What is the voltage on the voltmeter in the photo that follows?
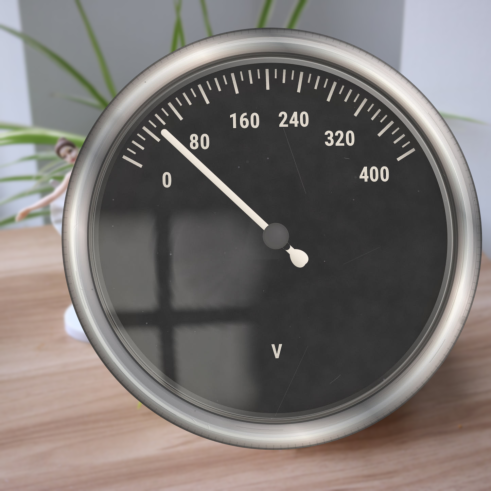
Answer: 50 V
